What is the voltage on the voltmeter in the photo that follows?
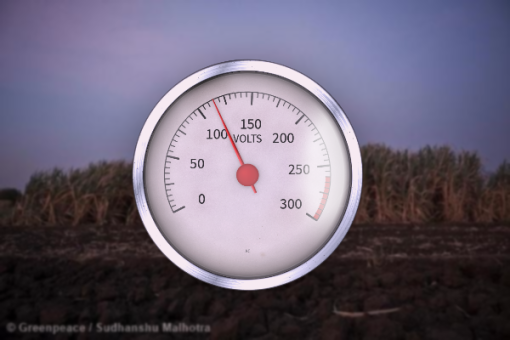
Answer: 115 V
